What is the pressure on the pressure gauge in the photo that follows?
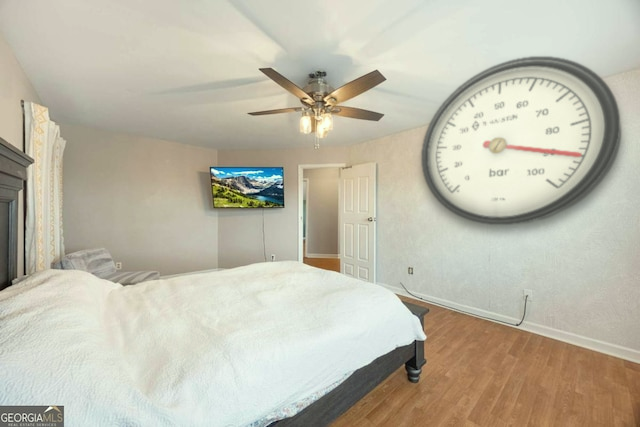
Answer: 90 bar
